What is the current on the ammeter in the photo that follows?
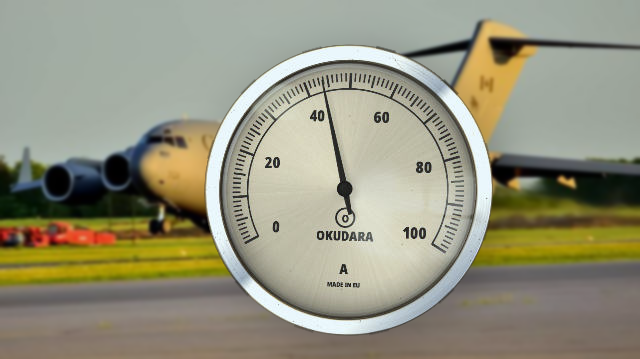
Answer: 44 A
